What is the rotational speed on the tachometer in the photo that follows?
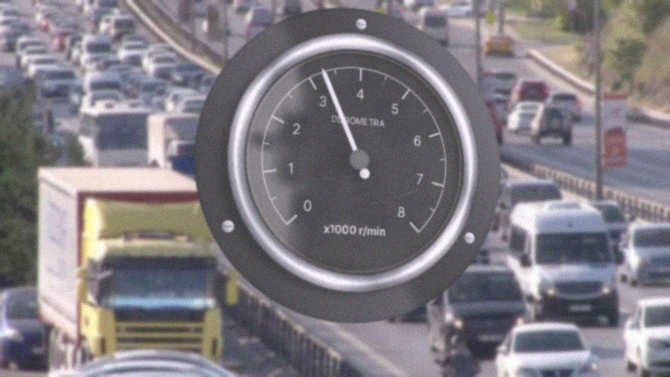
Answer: 3250 rpm
